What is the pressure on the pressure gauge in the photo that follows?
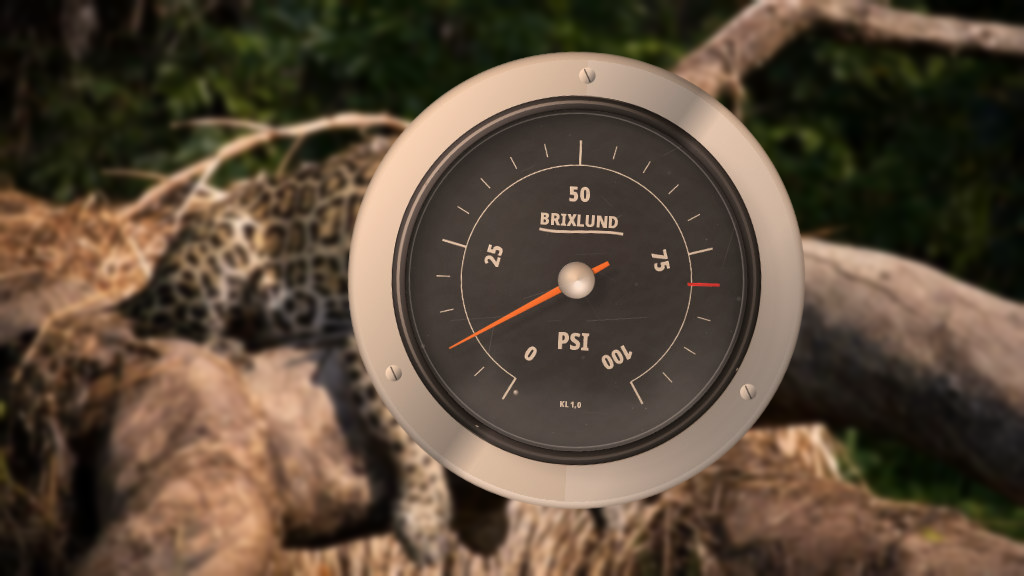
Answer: 10 psi
